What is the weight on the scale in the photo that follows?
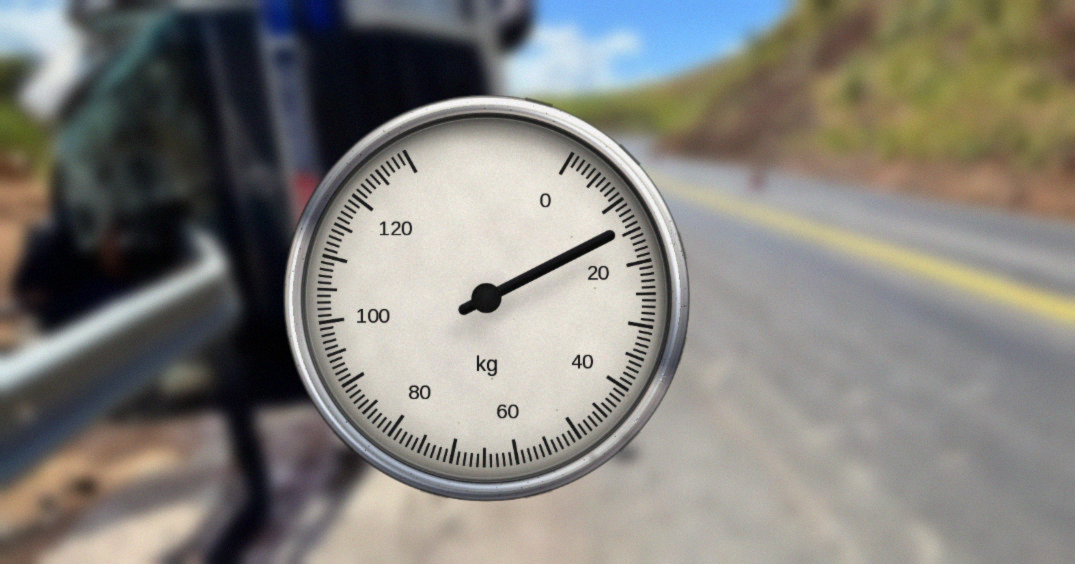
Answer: 14 kg
